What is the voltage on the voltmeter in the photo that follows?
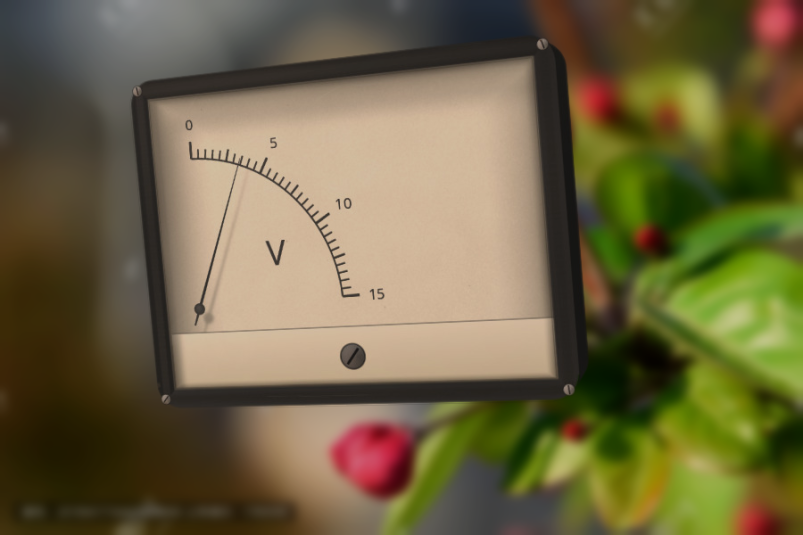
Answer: 3.5 V
